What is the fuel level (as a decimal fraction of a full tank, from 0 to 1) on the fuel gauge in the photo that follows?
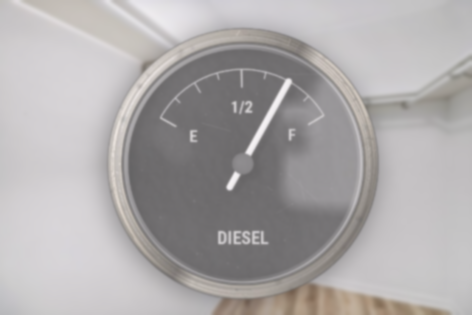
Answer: 0.75
